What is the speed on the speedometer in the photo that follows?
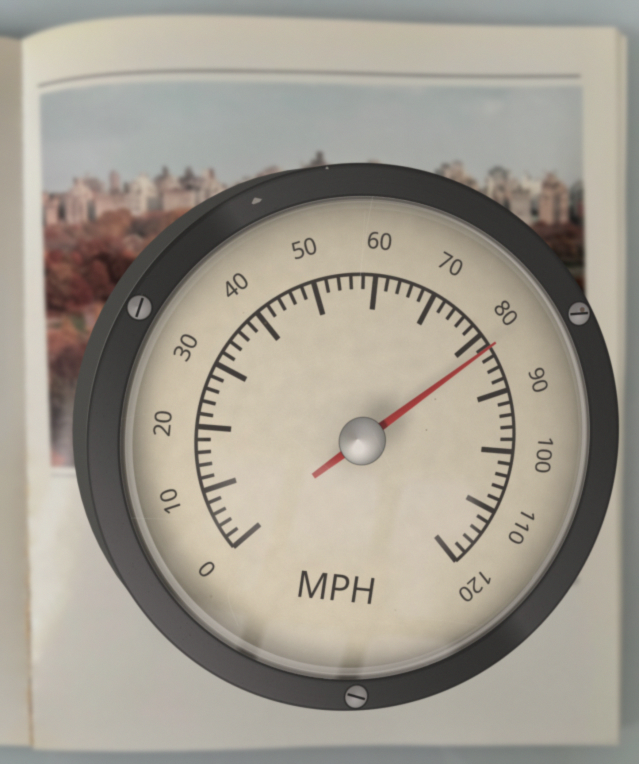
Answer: 82 mph
